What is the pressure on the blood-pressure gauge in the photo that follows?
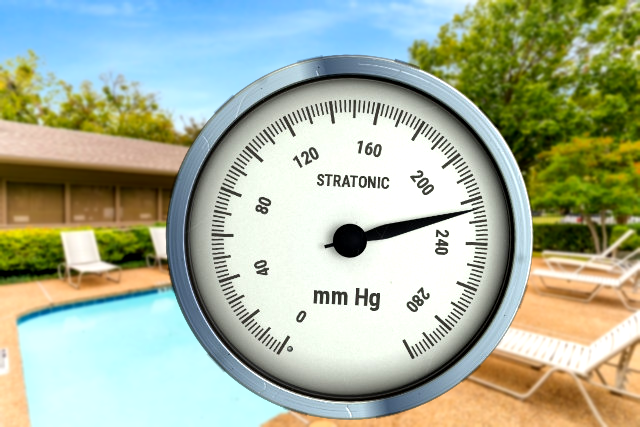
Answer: 224 mmHg
